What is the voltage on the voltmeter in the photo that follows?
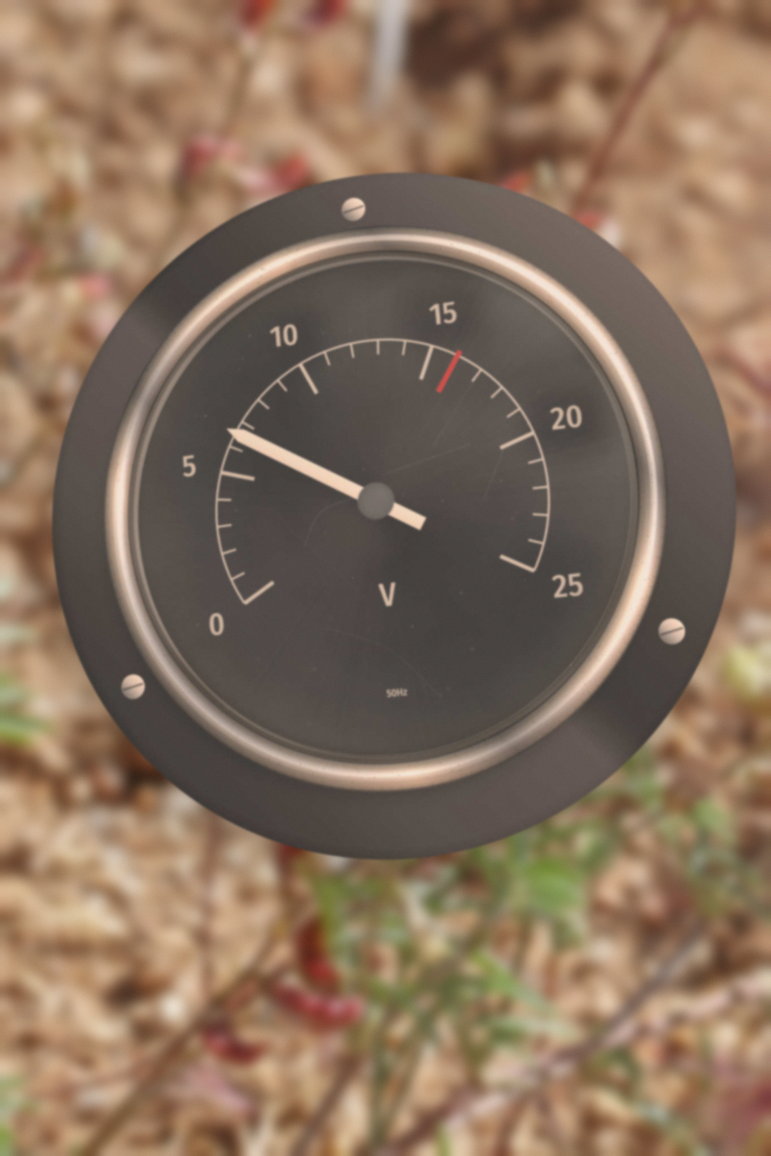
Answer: 6.5 V
